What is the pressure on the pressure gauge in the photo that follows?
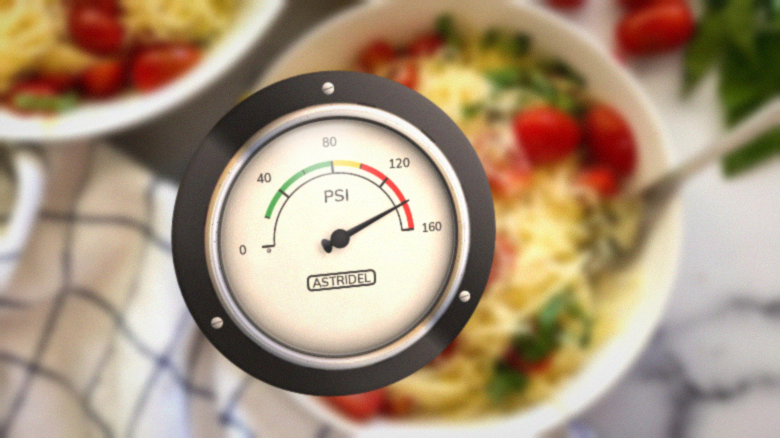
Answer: 140 psi
